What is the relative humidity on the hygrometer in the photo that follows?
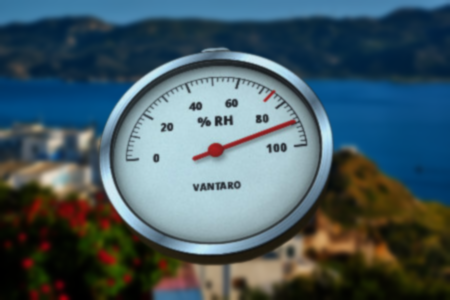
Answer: 90 %
